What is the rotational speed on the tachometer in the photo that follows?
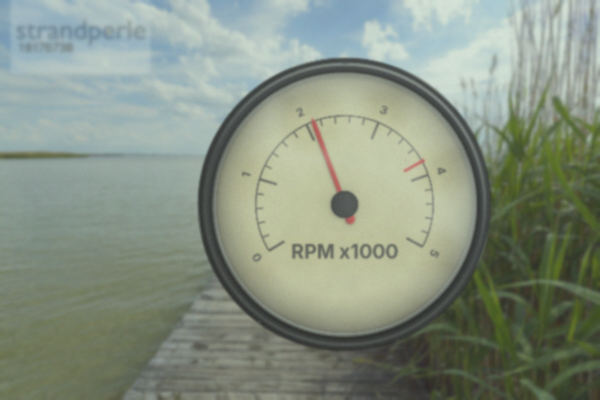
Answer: 2100 rpm
